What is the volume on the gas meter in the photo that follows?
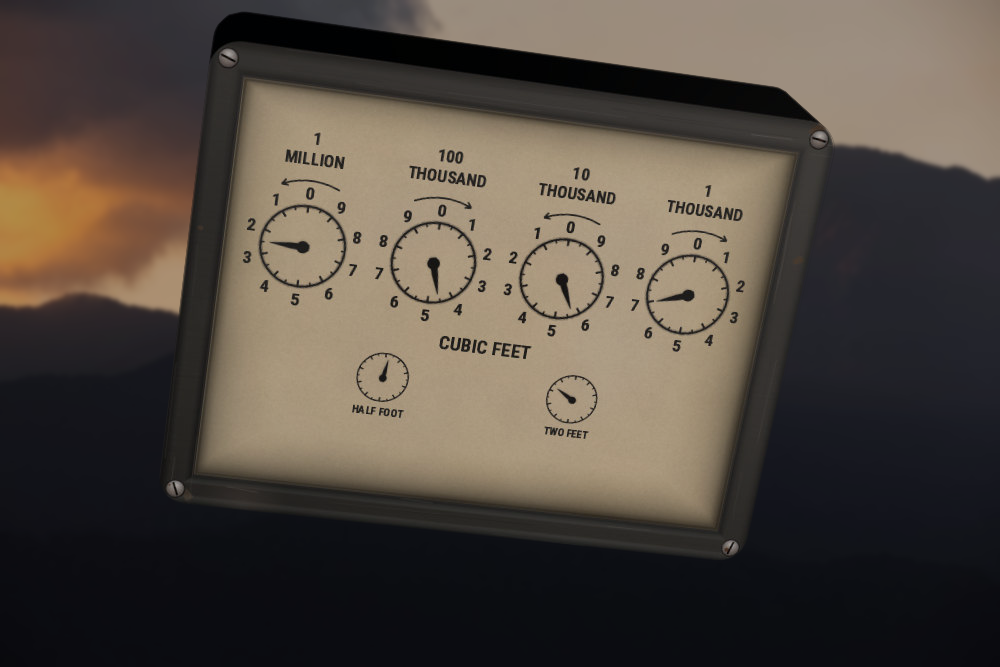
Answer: 245700 ft³
